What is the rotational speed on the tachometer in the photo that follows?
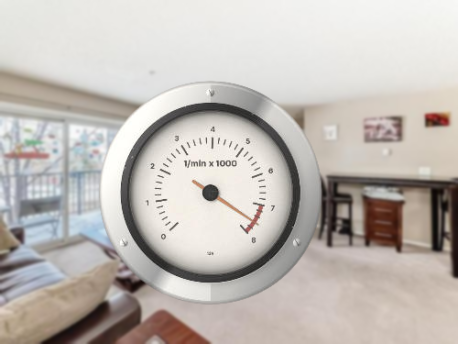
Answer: 7600 rpm
